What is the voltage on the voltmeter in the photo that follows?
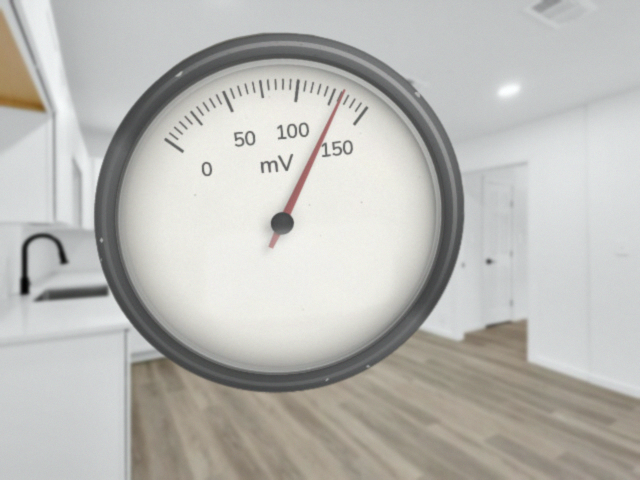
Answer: 130 mV
